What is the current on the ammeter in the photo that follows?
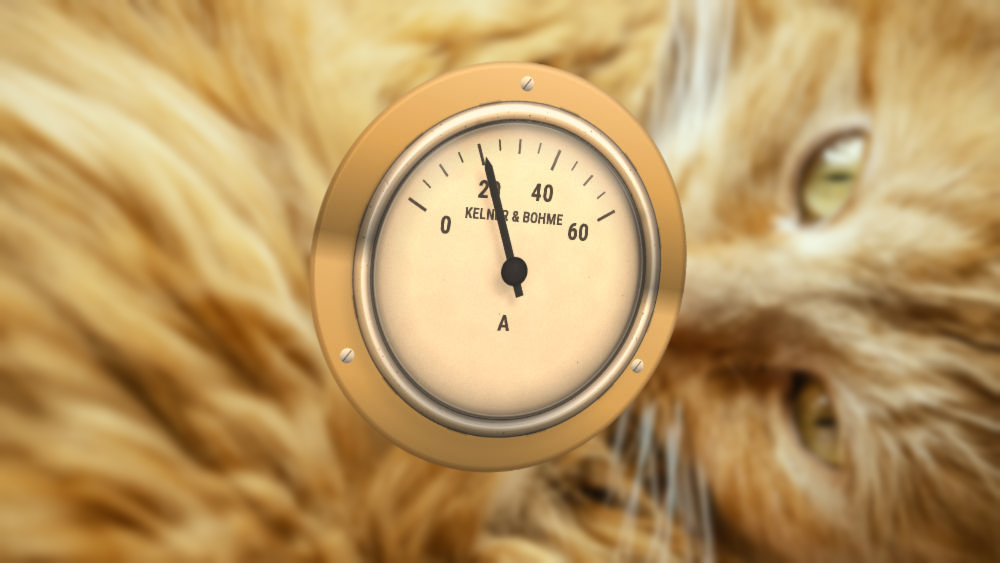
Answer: 20 A
